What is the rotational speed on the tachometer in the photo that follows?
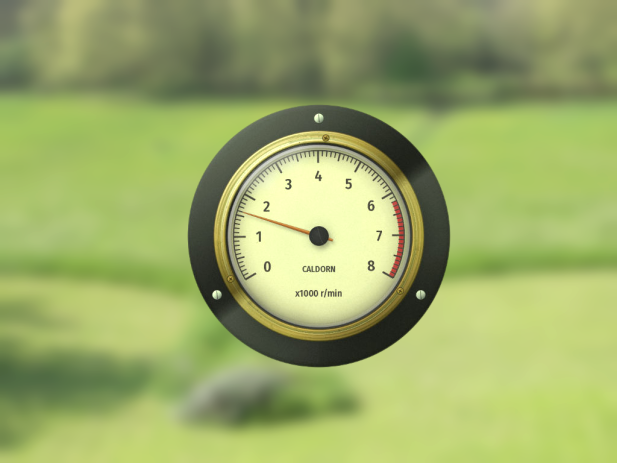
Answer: 1600 rpm
